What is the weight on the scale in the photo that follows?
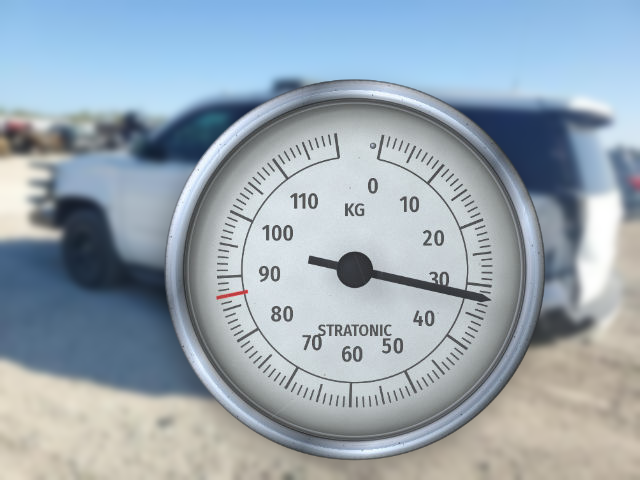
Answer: 32 kg
